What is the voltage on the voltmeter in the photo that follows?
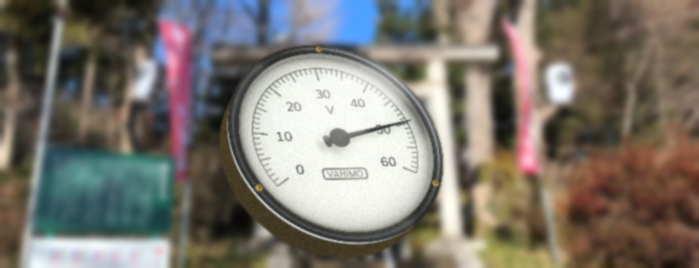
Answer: 50 V
